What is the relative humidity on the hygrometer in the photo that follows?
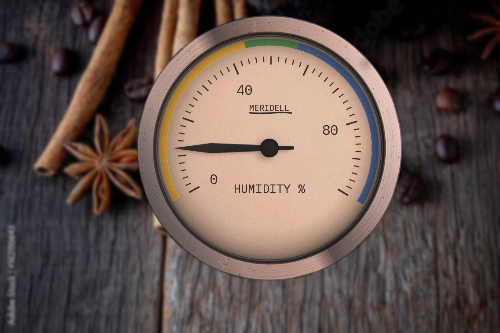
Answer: 12 %
